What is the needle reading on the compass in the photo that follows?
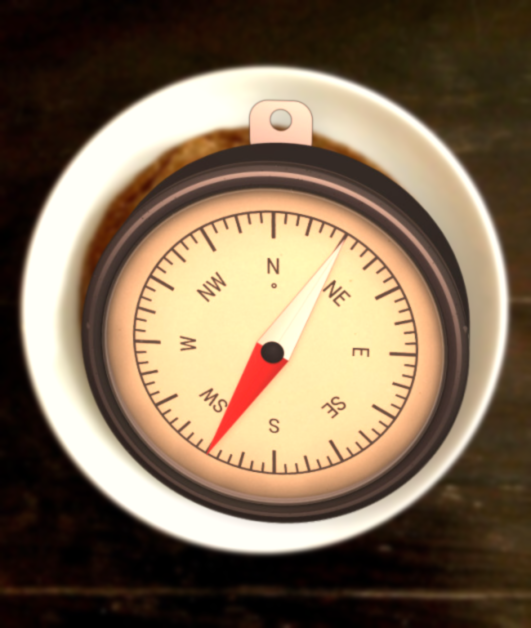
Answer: 210 °
